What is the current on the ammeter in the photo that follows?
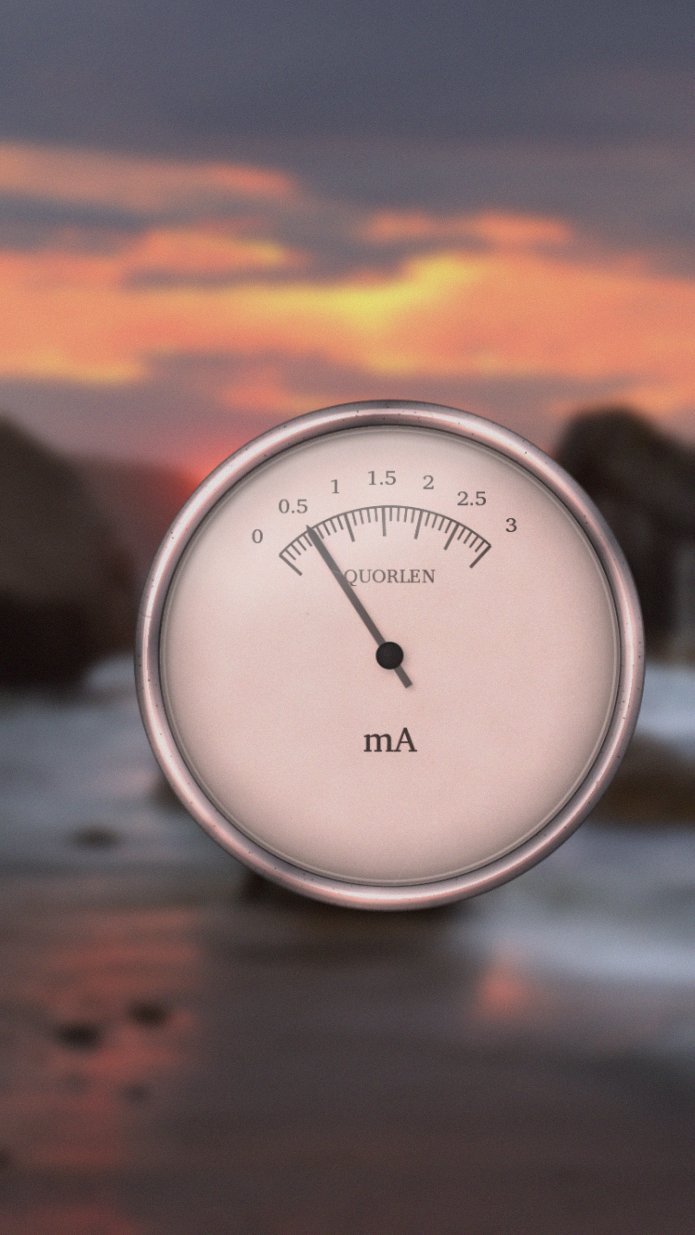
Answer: 0.5 mA
